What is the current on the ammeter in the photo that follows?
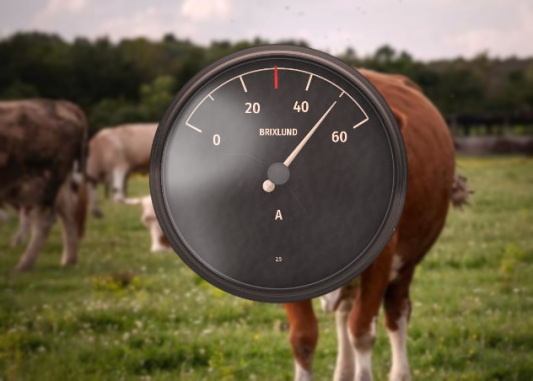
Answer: 50 A
